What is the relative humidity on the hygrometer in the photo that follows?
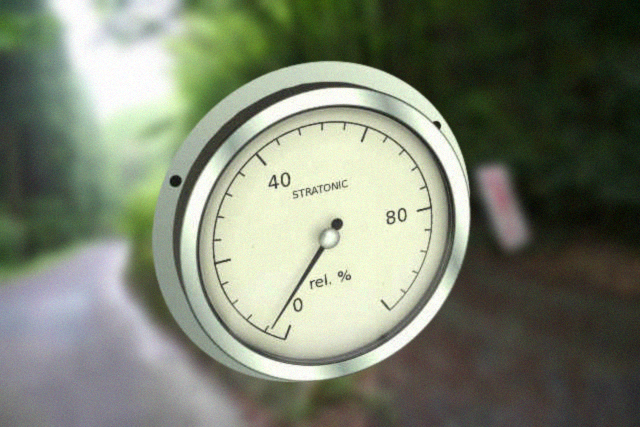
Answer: 4 %
